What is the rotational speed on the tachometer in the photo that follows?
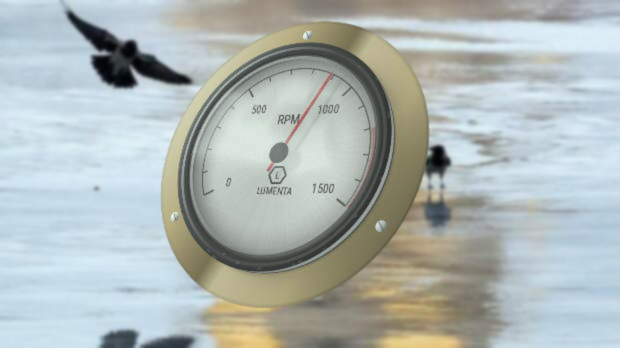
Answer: 900 rpm
